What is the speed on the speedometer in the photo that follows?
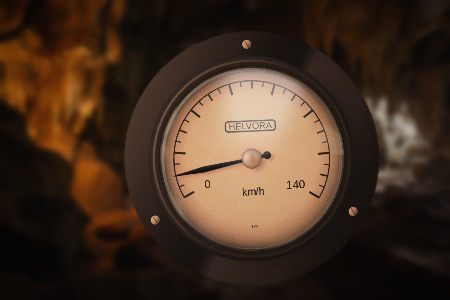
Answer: 10 km/h
